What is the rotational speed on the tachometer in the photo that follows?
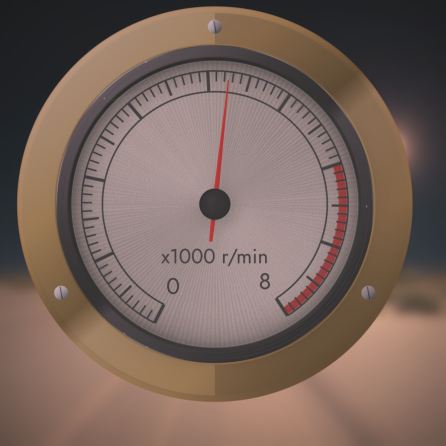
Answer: 4250 rpm
